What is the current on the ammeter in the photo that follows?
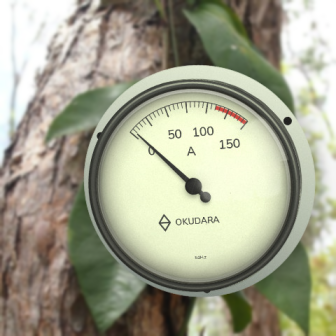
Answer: 5 A
